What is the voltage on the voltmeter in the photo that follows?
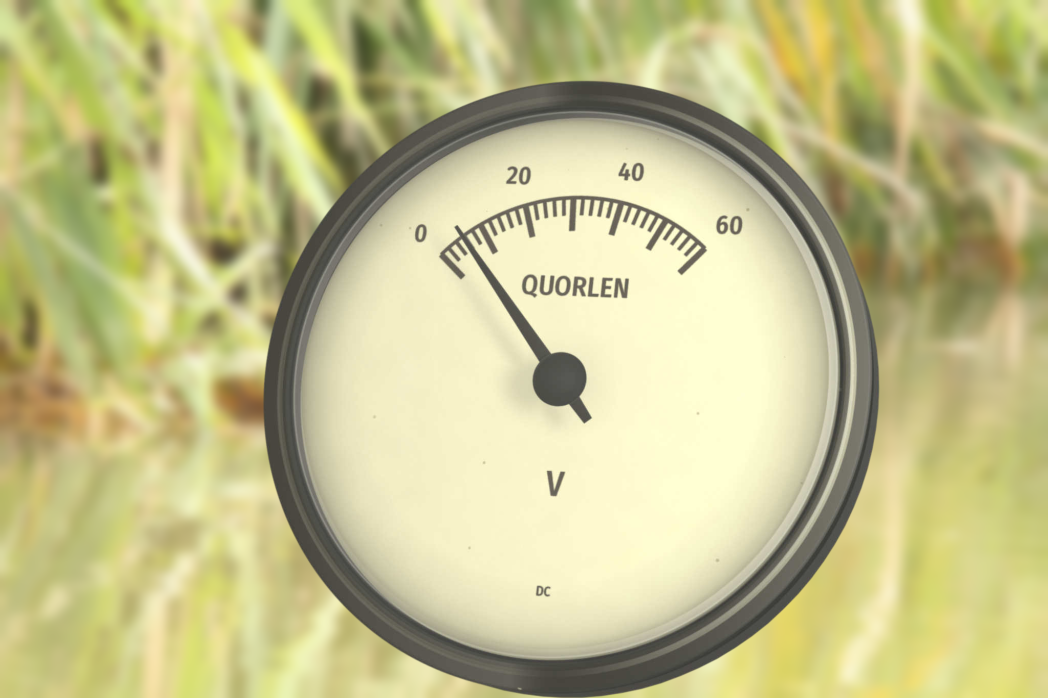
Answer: 6 V
